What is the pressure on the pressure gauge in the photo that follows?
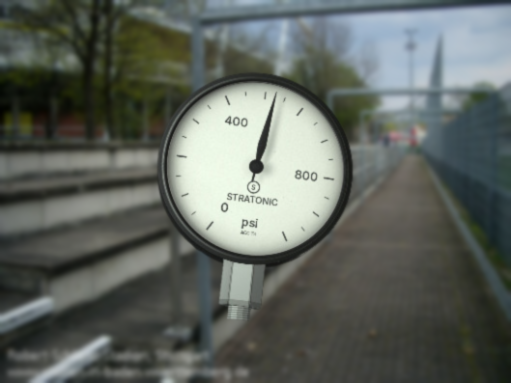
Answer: 525 psi
